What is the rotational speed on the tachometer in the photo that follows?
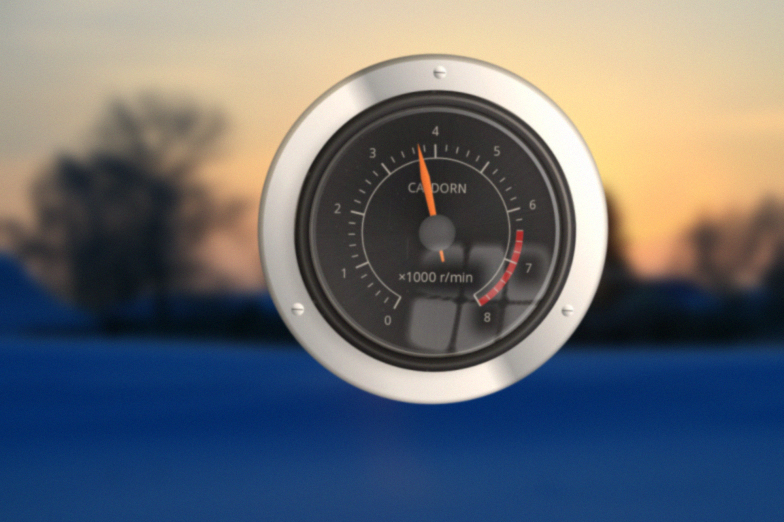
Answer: 3700 rpm
